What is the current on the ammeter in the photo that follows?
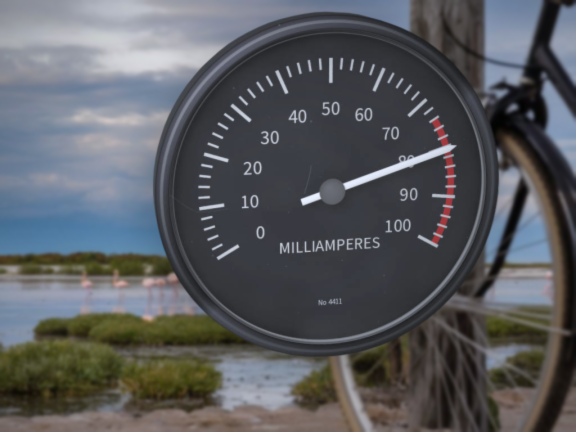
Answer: 80 mA
